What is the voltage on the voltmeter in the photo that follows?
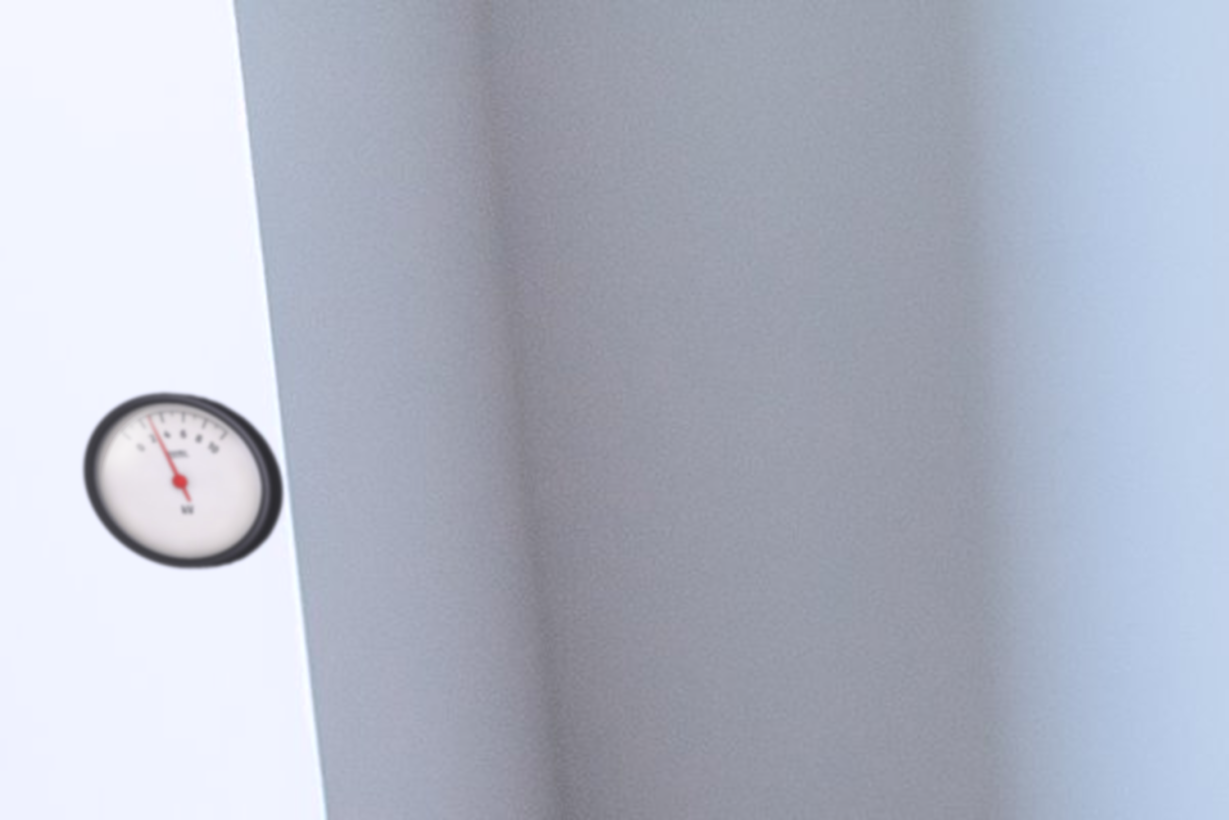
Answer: 3 kV
